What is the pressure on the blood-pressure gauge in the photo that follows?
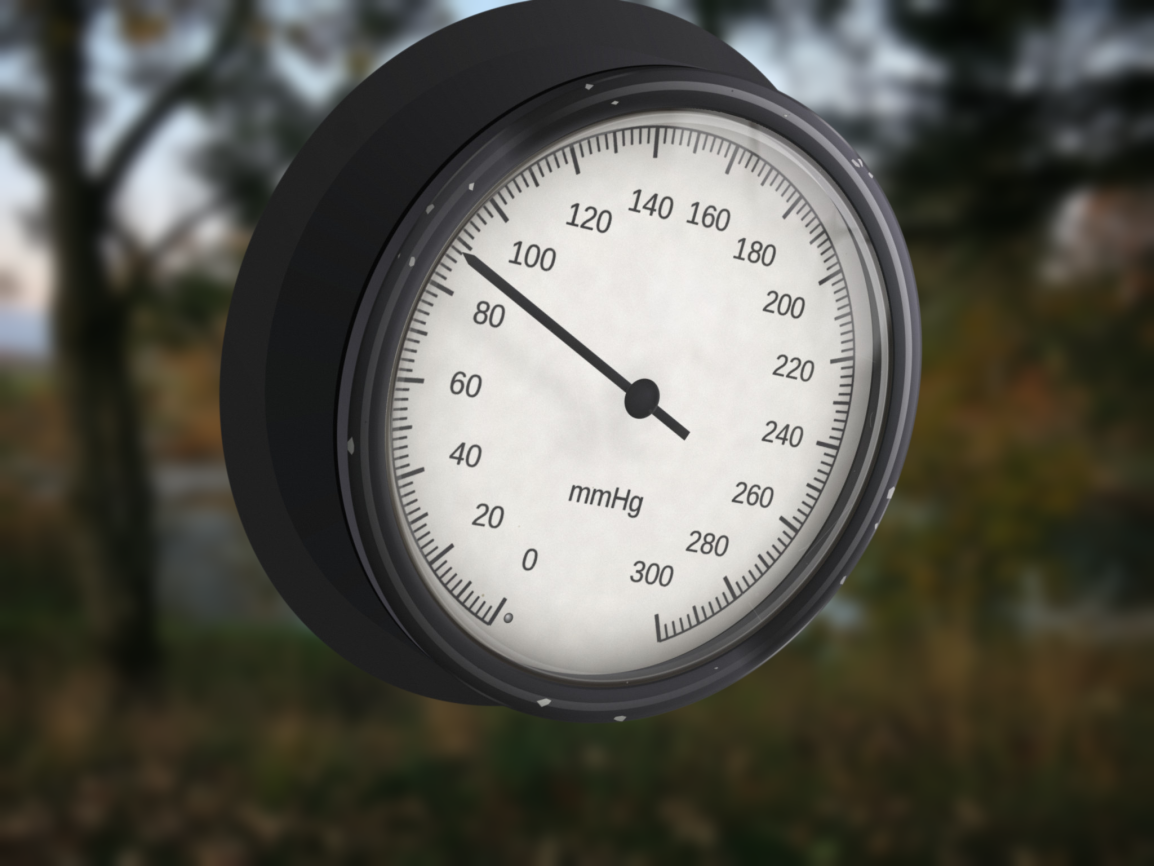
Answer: 88 mmHg
